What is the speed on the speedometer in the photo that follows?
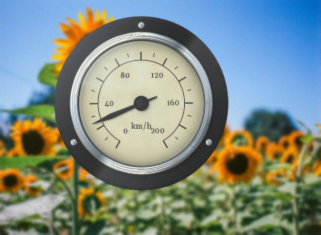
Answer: 25 km/h
